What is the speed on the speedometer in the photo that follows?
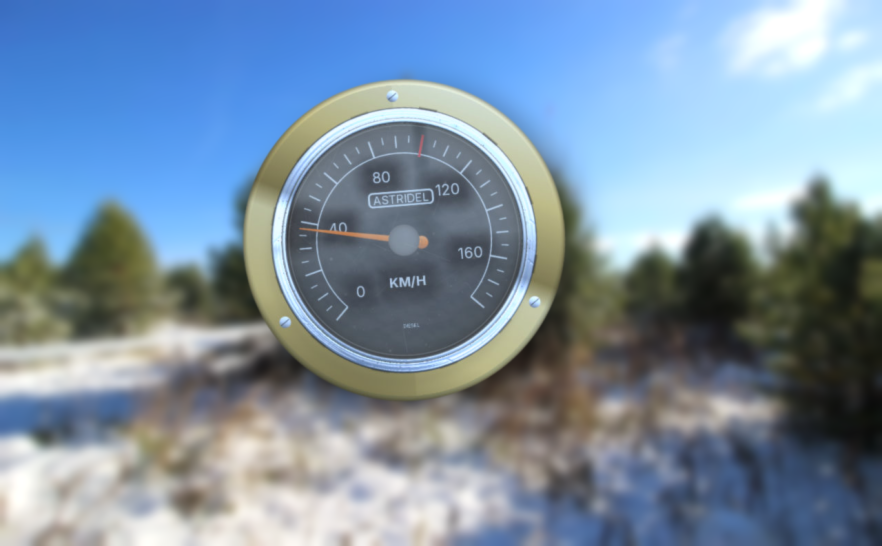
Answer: 37.5 km/h
